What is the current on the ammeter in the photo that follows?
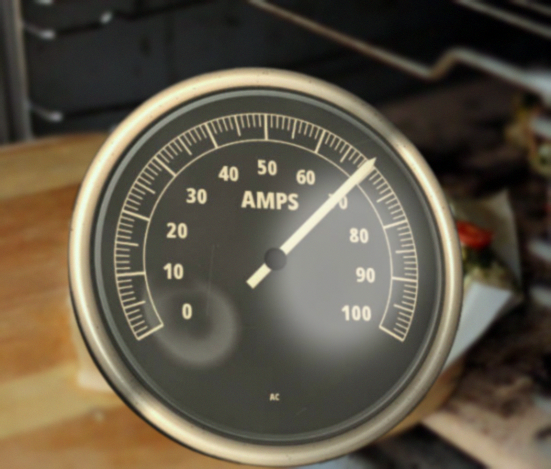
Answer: 69 A
